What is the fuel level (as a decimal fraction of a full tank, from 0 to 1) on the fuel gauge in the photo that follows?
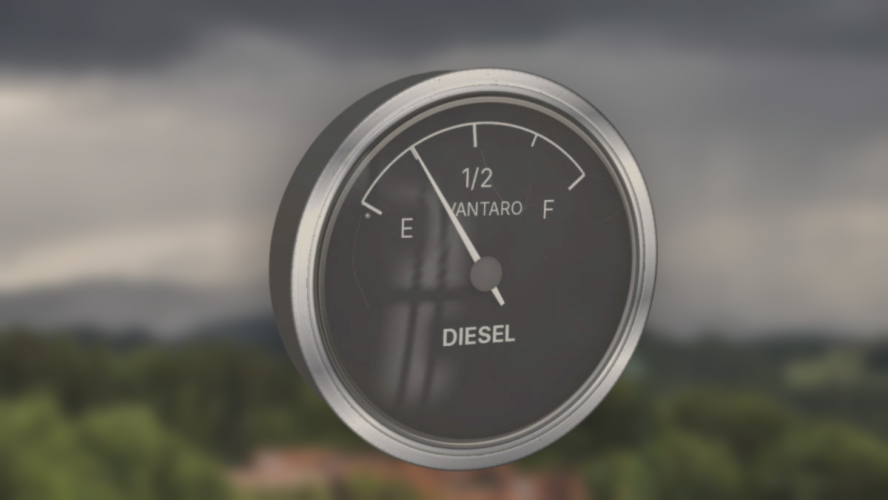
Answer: 0.25
